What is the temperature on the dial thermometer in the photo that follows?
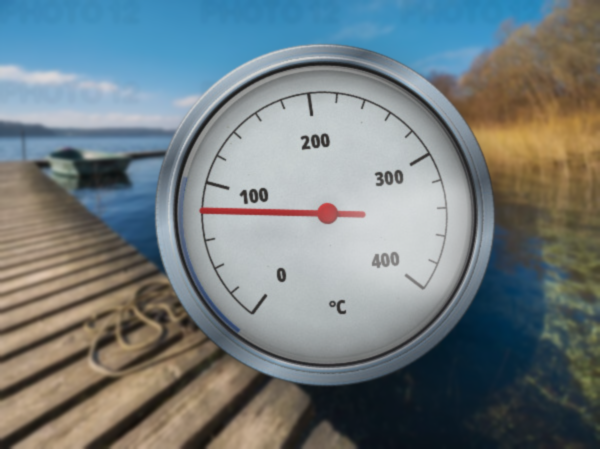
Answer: 80 °C
